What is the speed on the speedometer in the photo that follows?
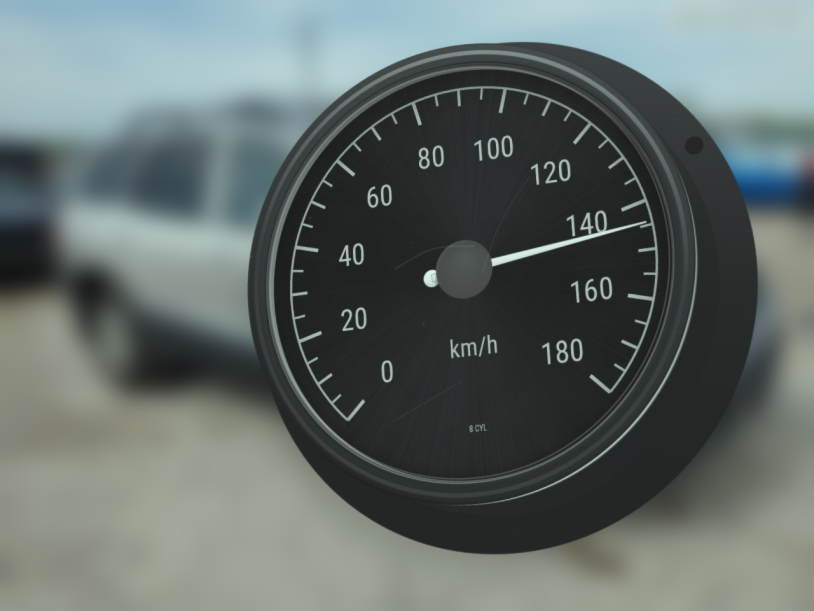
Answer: 145 km/h
